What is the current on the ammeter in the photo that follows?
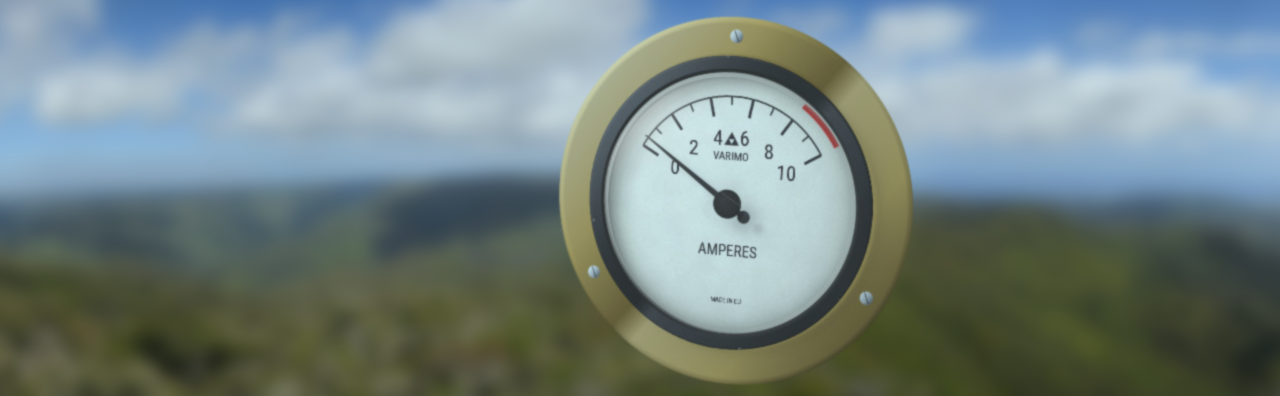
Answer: 0.5 A
